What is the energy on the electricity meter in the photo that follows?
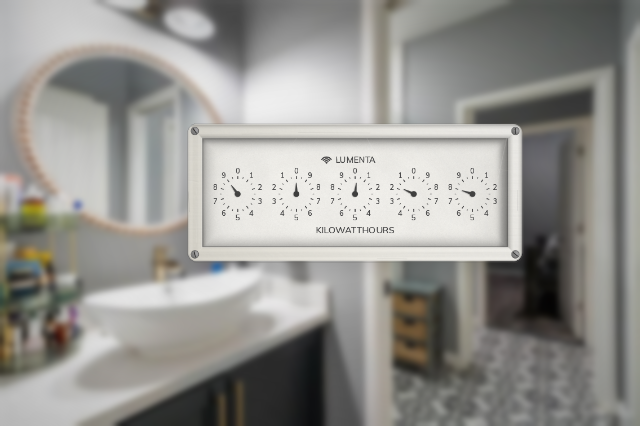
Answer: 90018 kWh
